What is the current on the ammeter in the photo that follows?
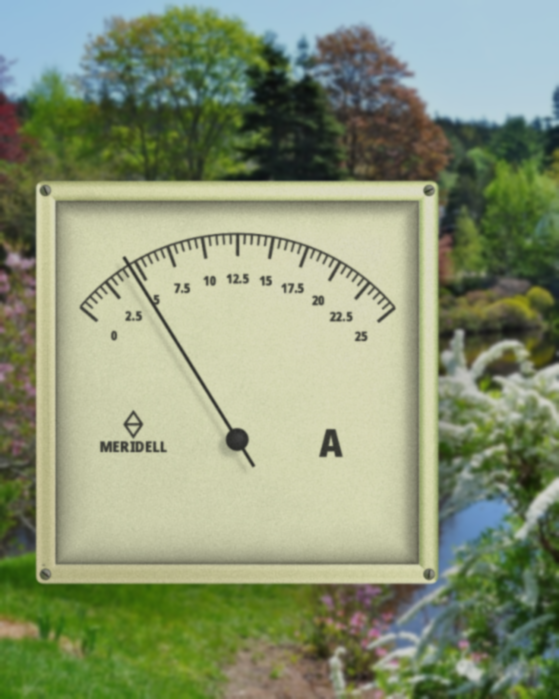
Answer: 4.5 A
